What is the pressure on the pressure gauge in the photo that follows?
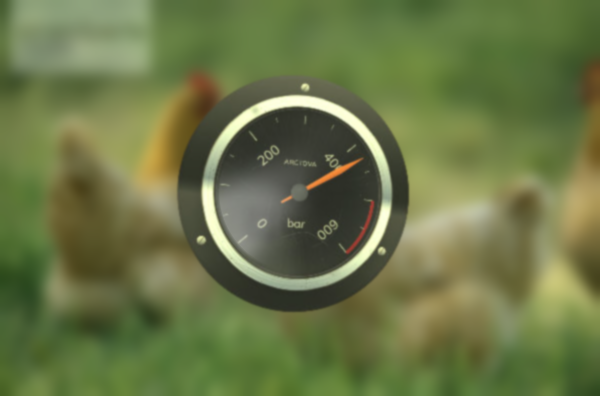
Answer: 425 bar
